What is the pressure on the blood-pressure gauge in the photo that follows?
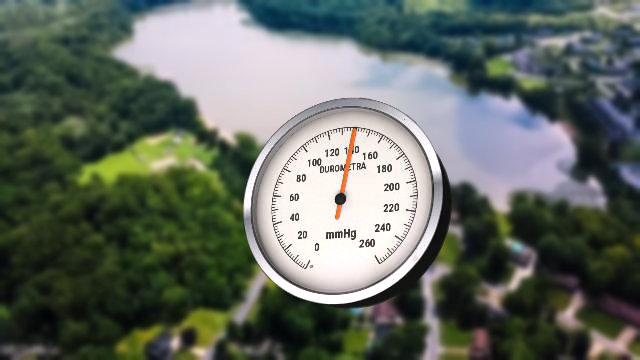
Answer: 140 mmHg
